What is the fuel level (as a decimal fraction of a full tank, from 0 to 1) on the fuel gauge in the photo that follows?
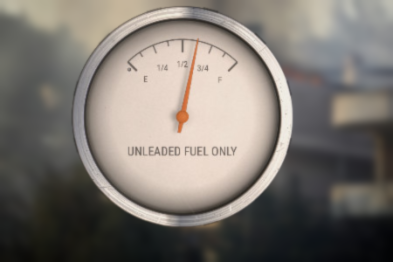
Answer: 0.625
